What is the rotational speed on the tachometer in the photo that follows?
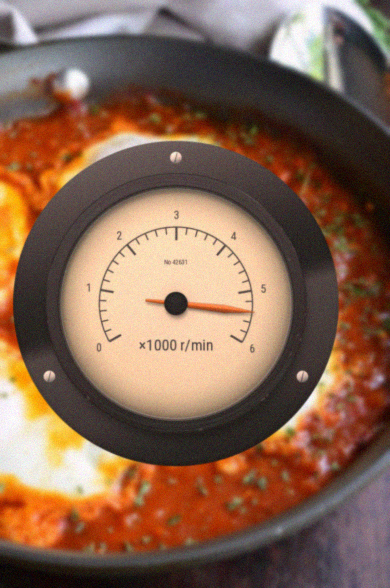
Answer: 5400 rpm
